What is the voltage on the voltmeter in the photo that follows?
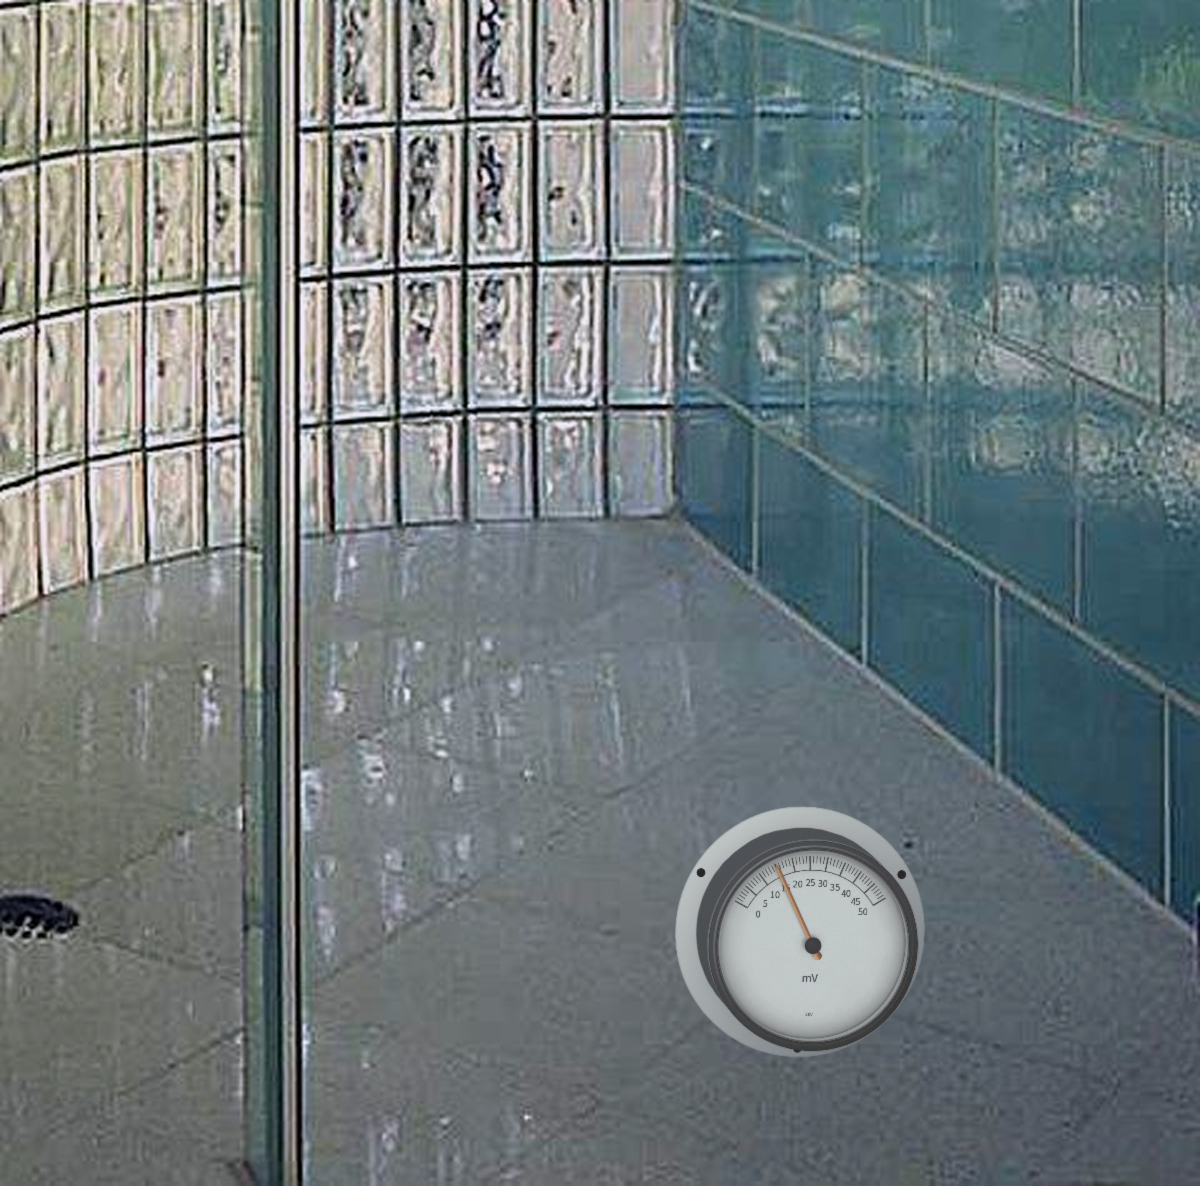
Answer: 15 mV
